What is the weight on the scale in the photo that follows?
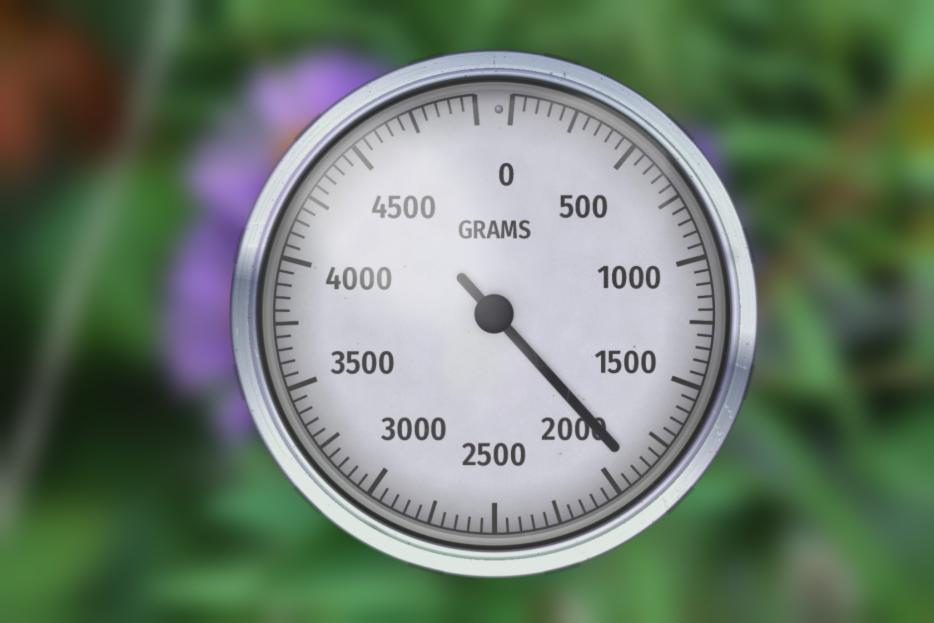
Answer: 1900 g
